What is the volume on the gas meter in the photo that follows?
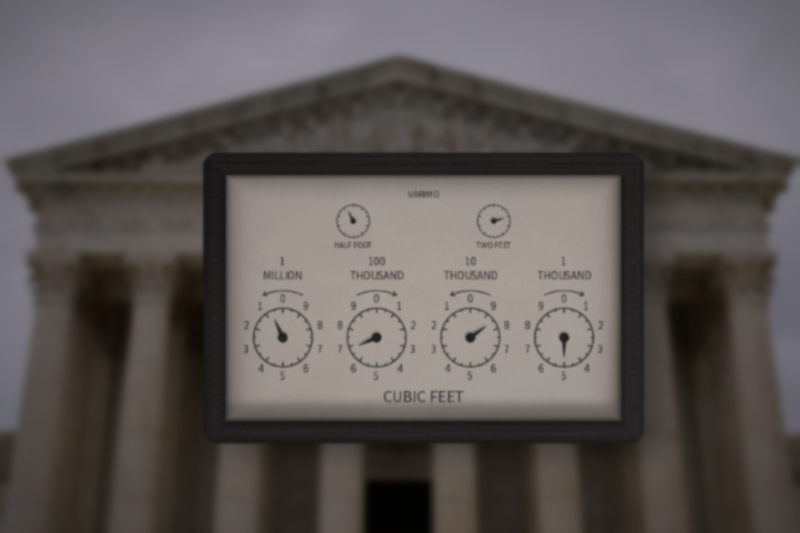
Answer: 68500 ft³
